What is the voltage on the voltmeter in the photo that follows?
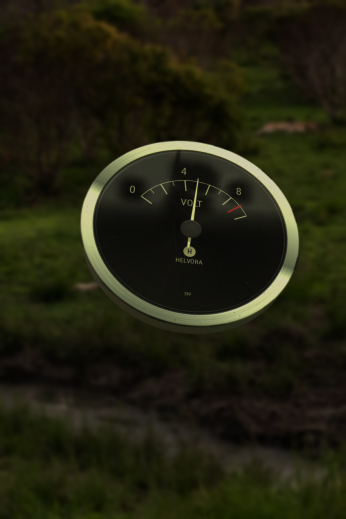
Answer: 5 V
